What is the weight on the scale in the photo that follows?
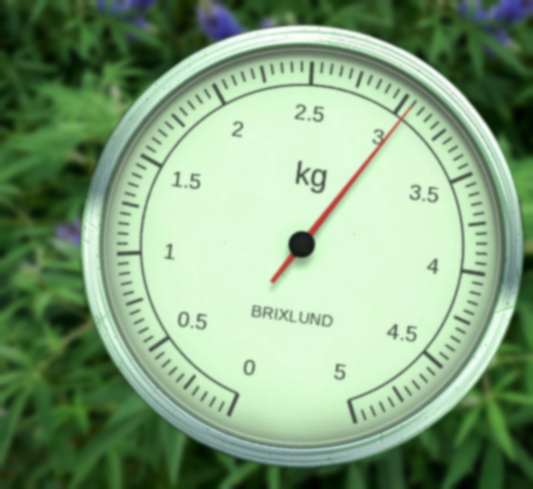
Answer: 3.05 kg
